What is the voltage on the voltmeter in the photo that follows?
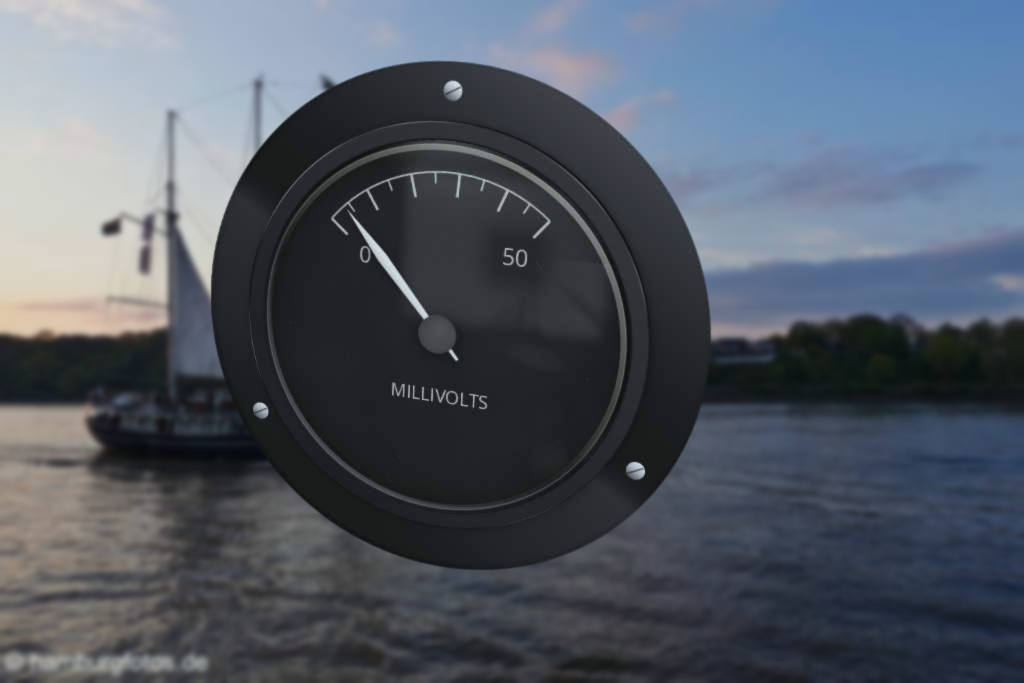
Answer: 5 mV
